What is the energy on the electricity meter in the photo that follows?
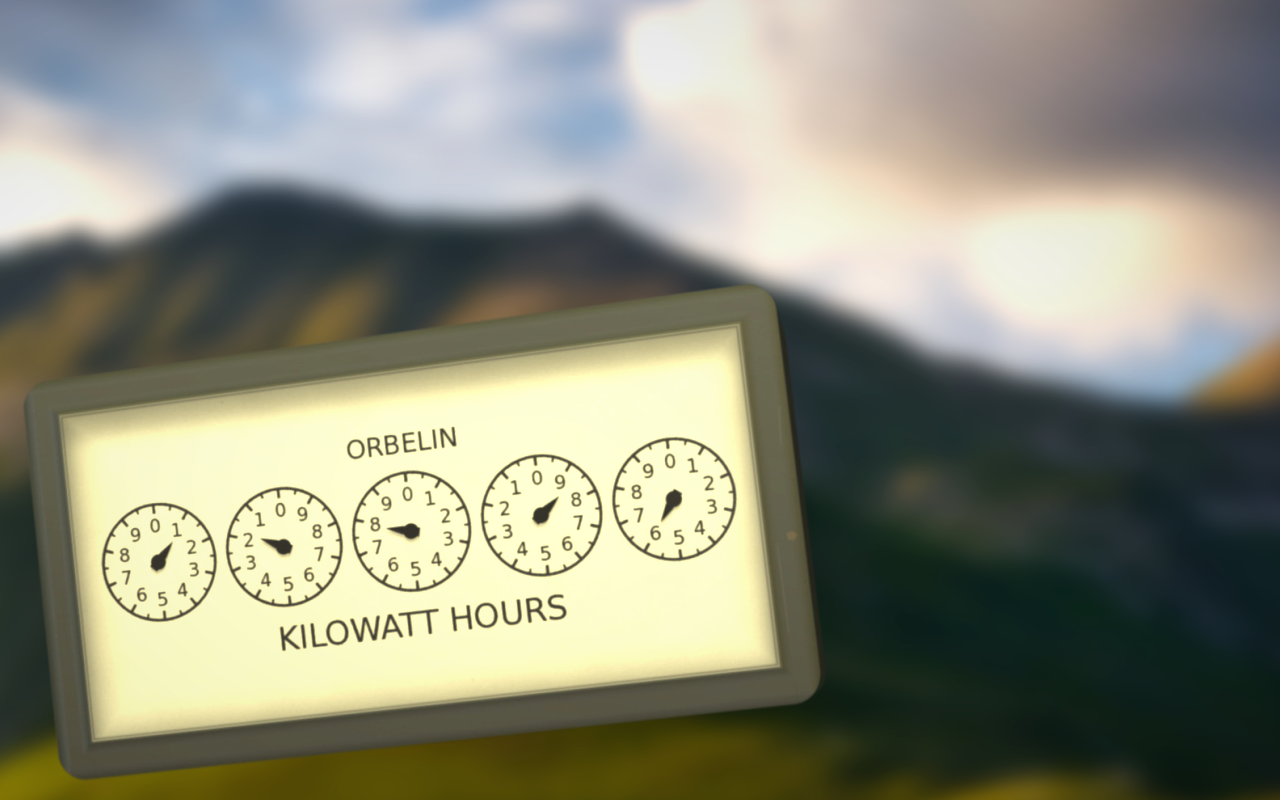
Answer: 11786 kWh
